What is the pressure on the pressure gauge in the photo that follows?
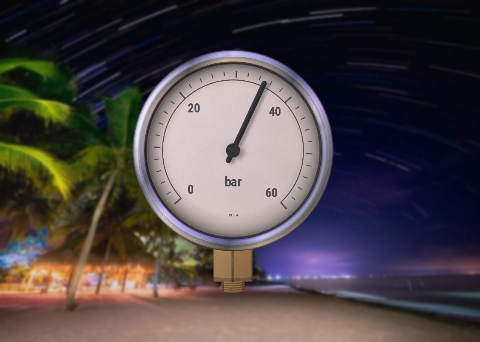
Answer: 35 bar
